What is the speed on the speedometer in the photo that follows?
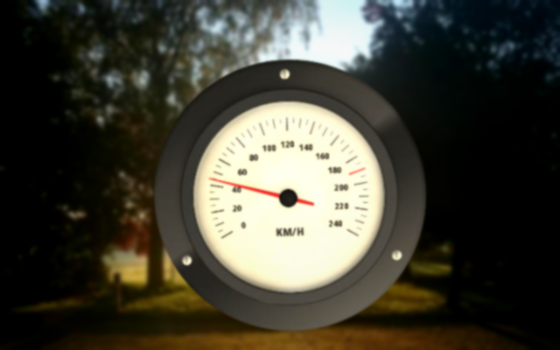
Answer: 45 km/h
